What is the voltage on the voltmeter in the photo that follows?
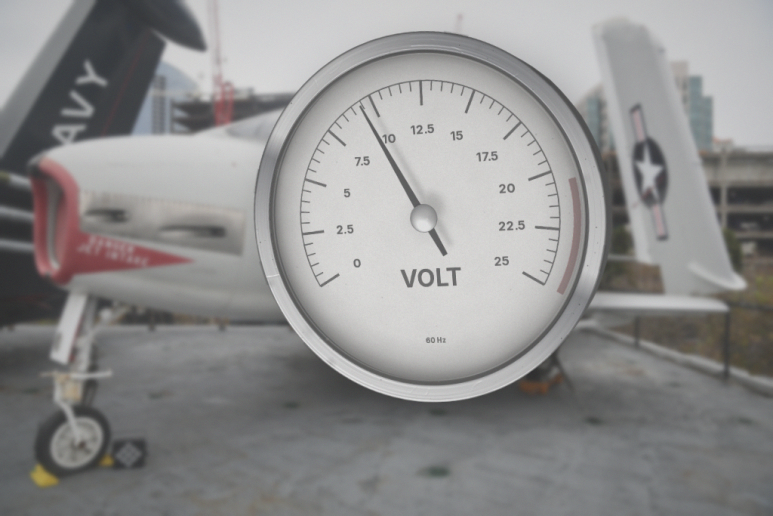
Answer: 9.5 V
